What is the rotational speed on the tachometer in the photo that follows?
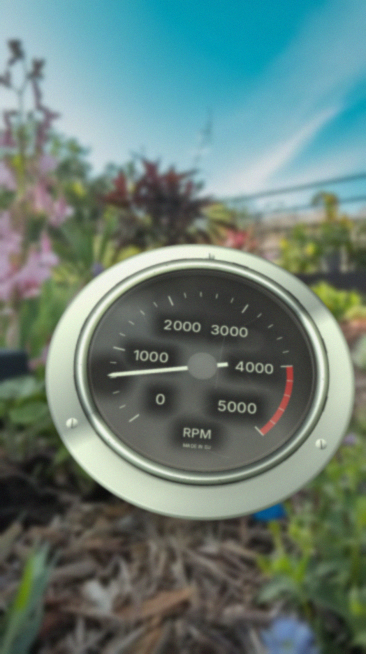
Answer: 600 rpm
